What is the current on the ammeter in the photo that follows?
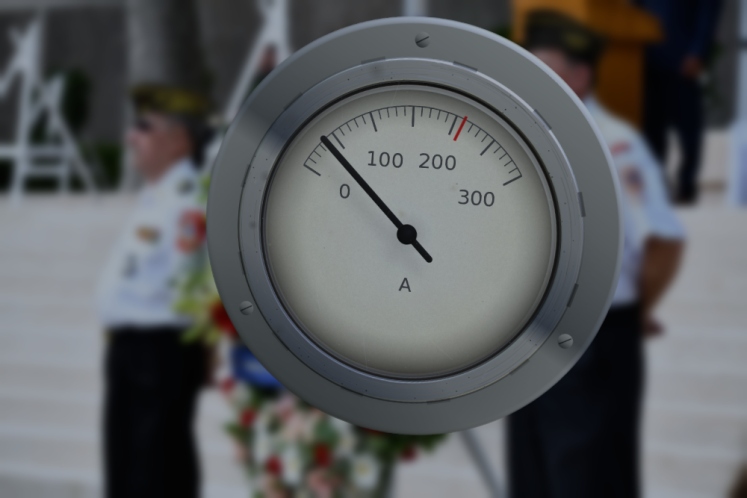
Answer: 40 A
